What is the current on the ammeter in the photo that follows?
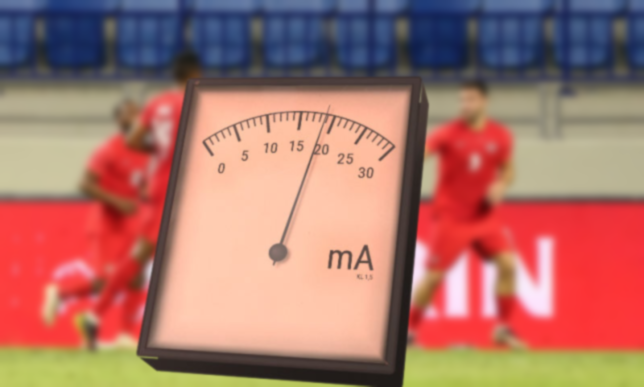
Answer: 19 mA
